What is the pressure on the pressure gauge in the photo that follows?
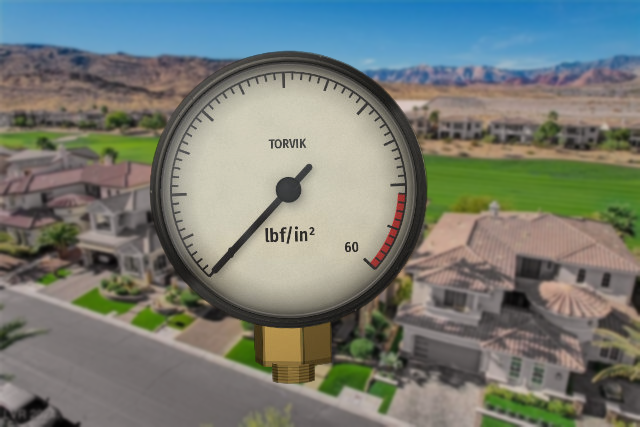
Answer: 0 psi
